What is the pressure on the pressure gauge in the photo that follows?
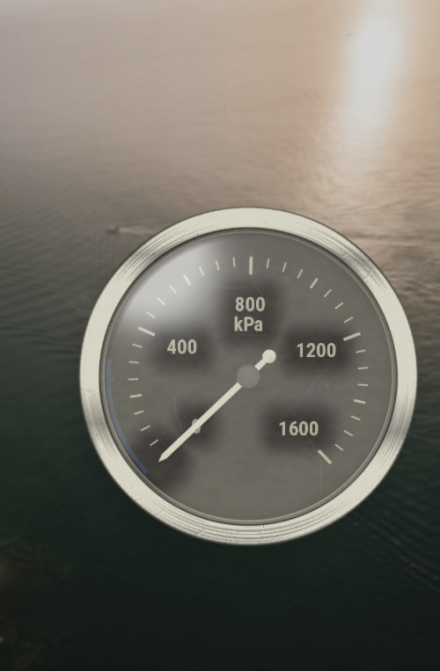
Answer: 0 kPa
